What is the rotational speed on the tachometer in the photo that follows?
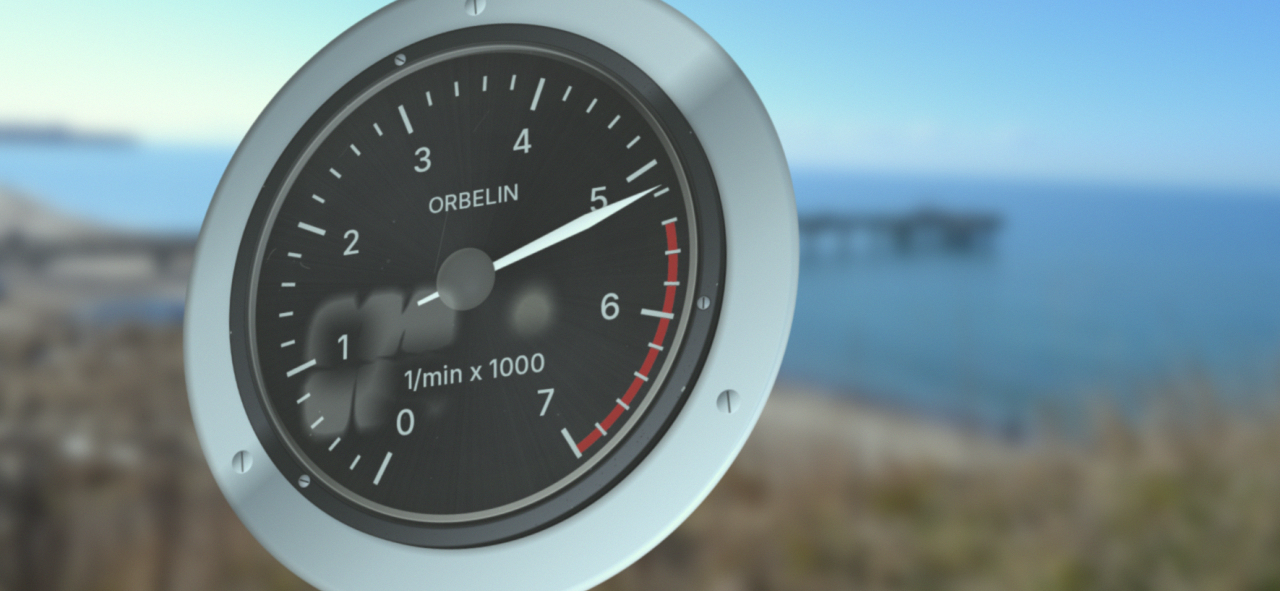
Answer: 5200 rpm
